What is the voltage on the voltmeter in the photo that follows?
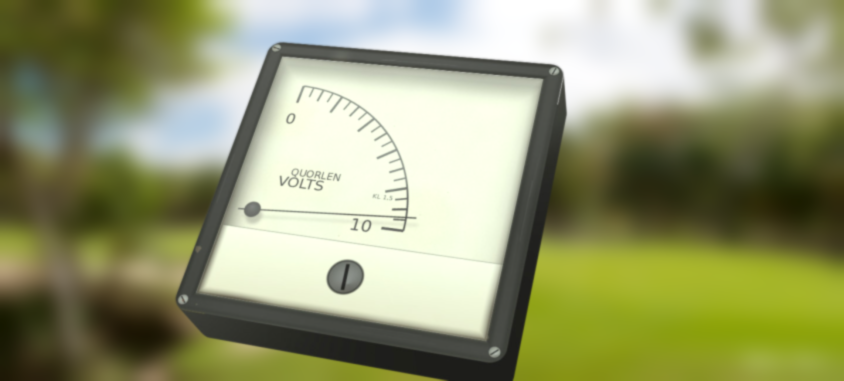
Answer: 9.5 V
